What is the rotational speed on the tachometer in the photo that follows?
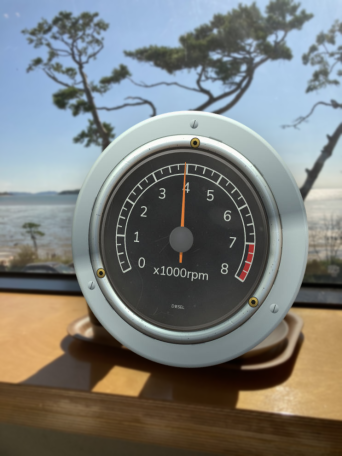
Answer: 4000 rpm
